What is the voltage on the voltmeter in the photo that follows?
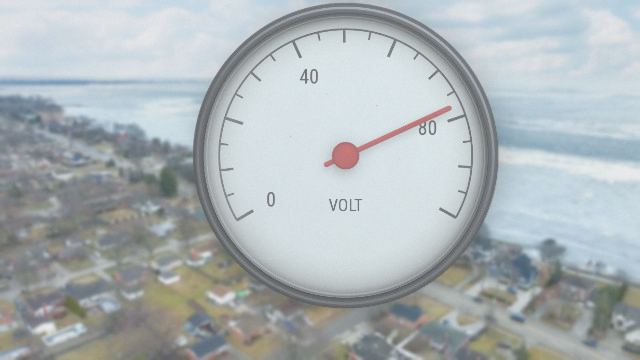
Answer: 77.5 V
